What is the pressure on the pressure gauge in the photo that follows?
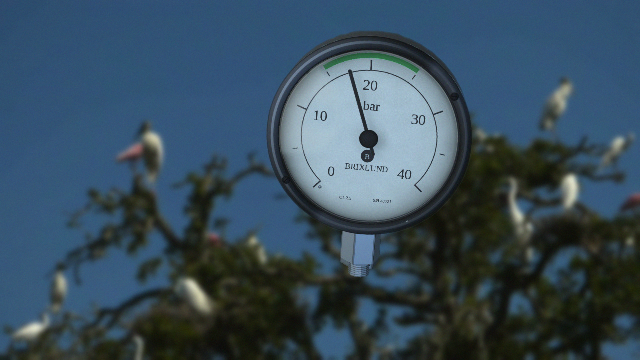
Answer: 17.5 bar
